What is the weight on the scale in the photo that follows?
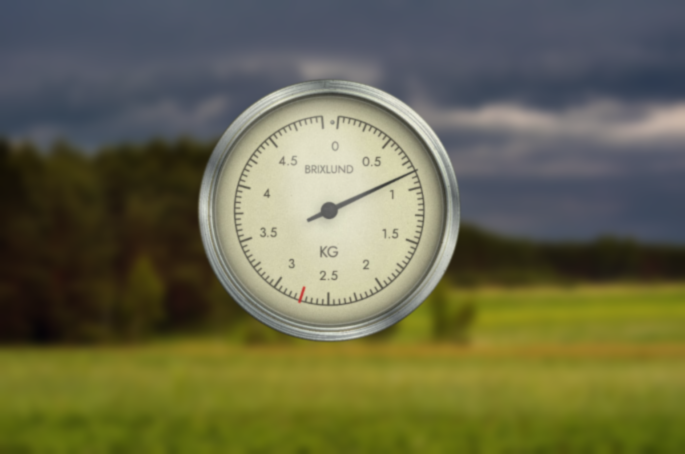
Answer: 0.85 kg
